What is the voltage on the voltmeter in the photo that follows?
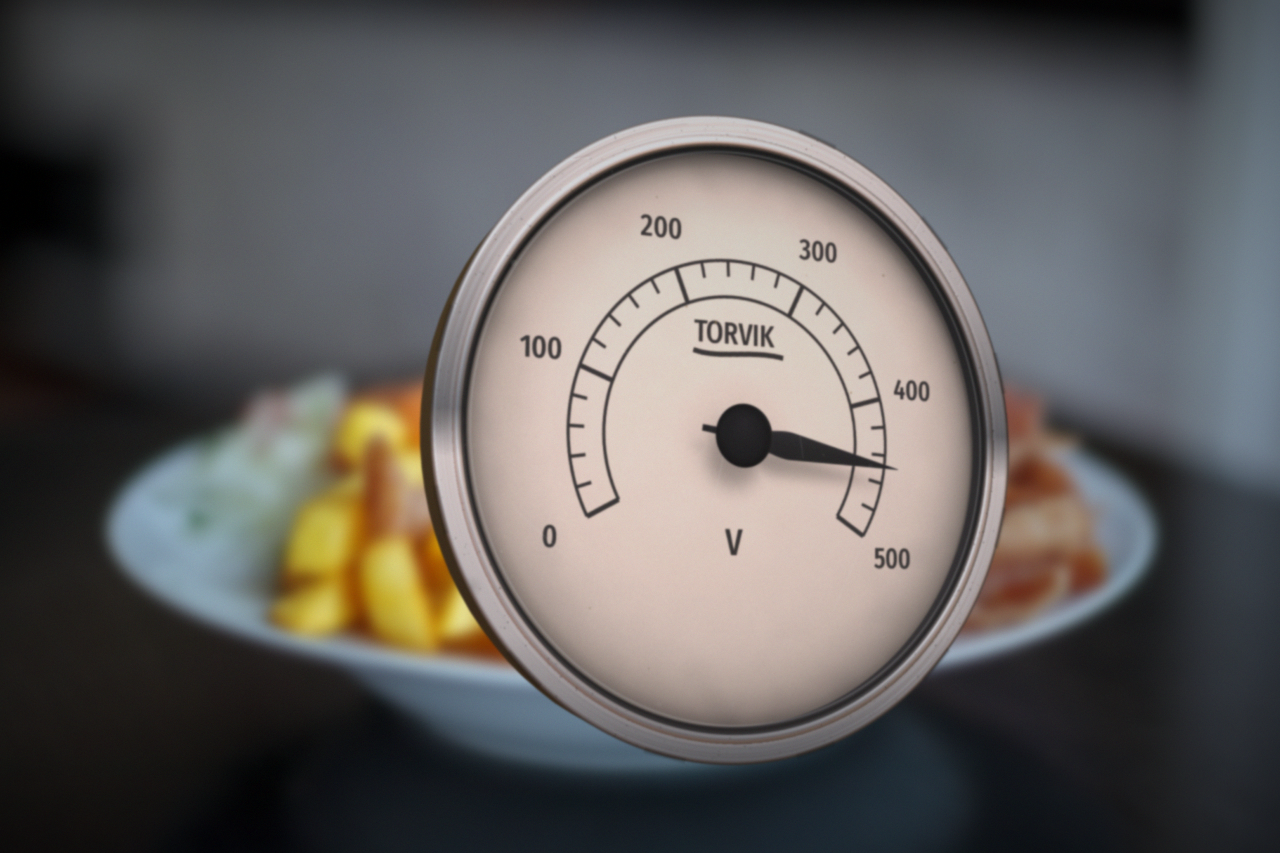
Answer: 450 V
